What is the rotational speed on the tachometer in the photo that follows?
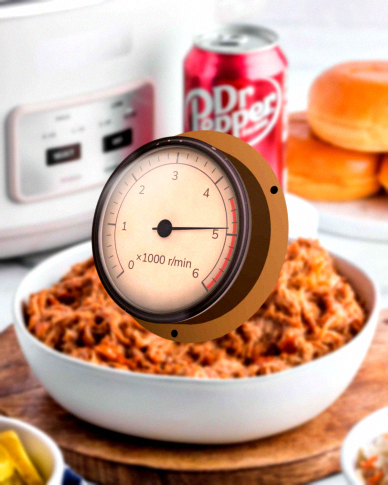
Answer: 4900 rpm
